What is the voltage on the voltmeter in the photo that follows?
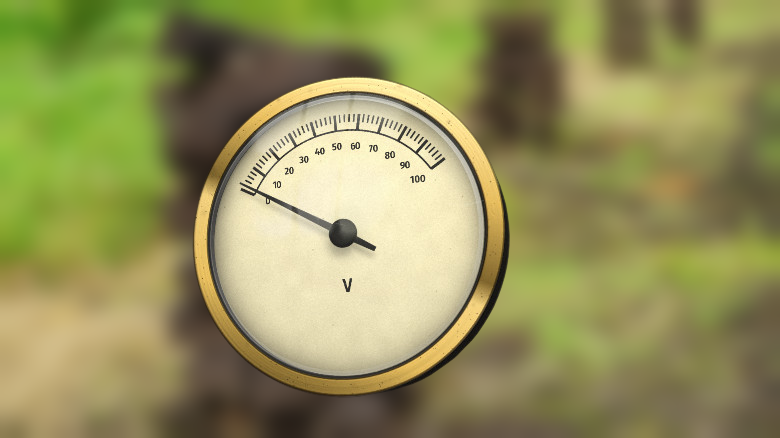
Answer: 2 V
